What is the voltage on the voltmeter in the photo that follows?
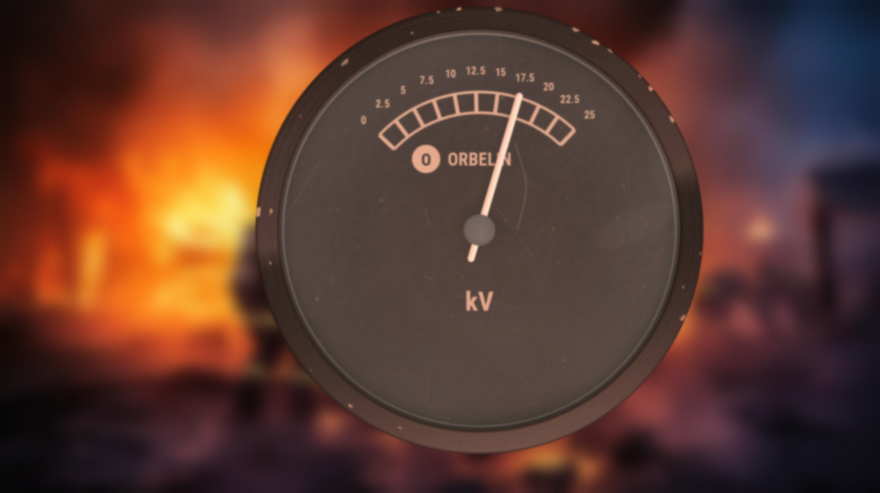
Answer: 17.5 kV
